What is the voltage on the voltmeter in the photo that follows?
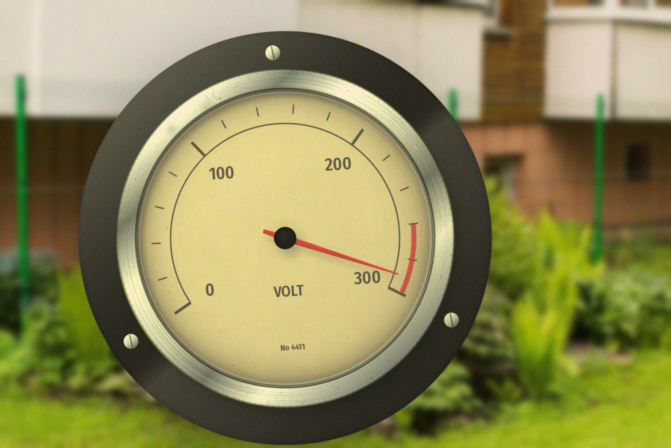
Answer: 290 V
